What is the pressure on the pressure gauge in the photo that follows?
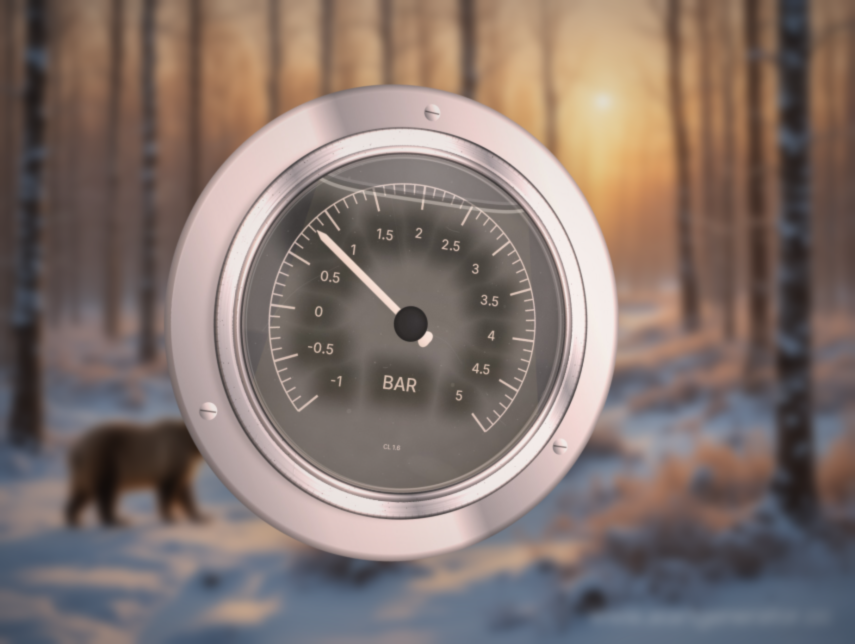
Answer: 0.8 bar
